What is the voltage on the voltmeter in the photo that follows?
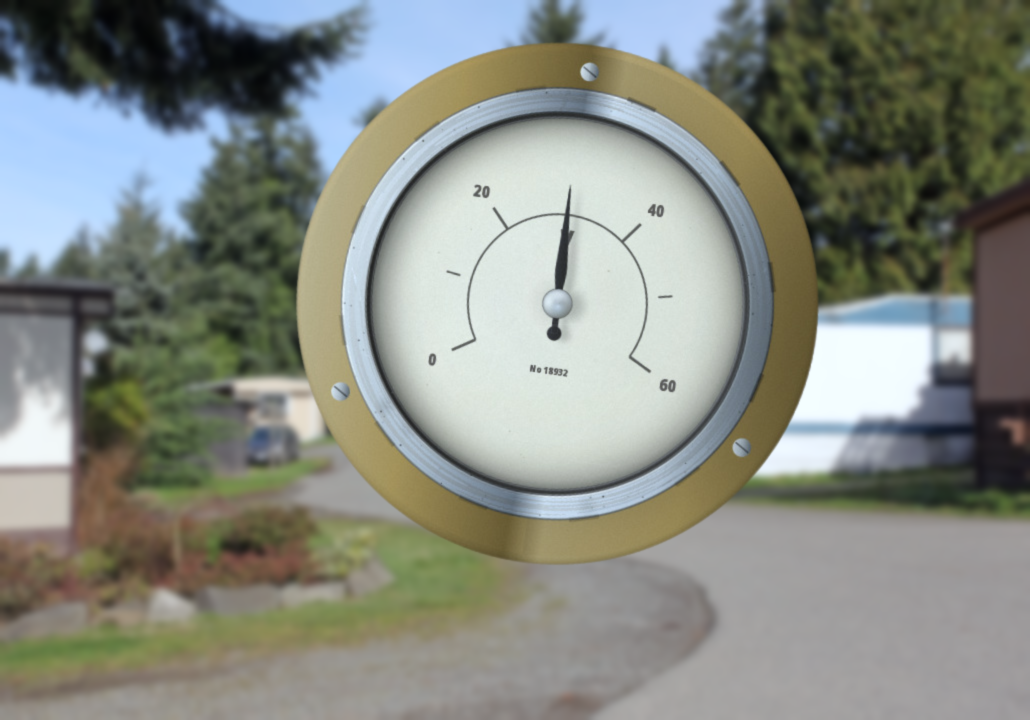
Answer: 30 V
